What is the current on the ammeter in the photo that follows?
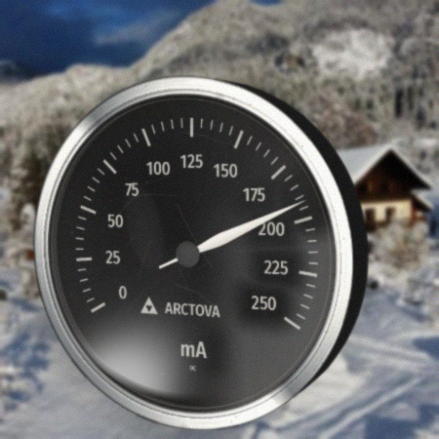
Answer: 192.5 mA
